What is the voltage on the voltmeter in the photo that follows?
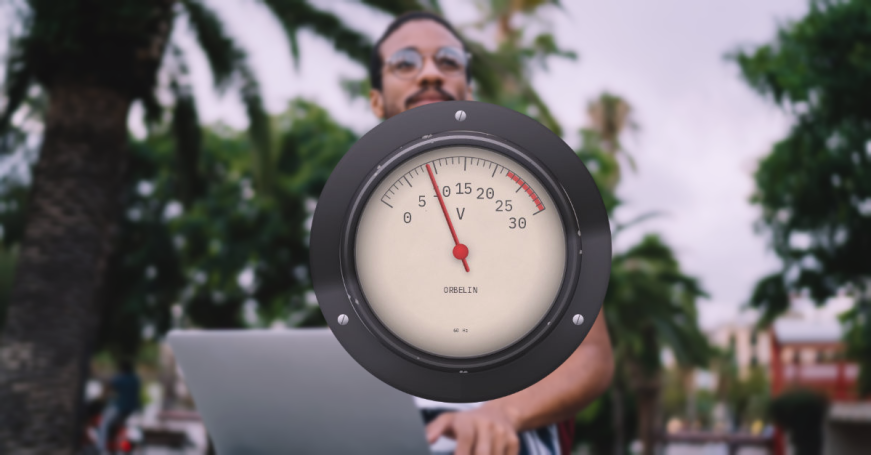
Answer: 9 V
